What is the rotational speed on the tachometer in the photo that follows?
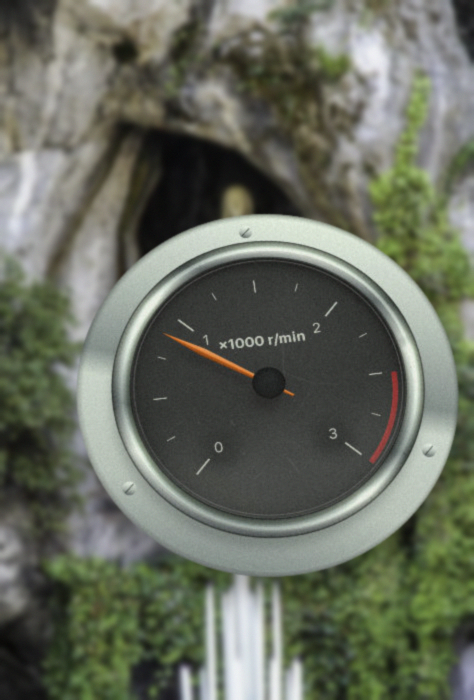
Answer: 875 rpm
